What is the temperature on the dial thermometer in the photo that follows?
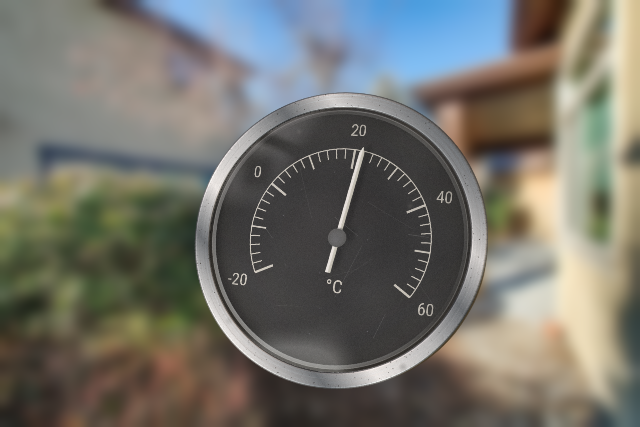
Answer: 22 °C
